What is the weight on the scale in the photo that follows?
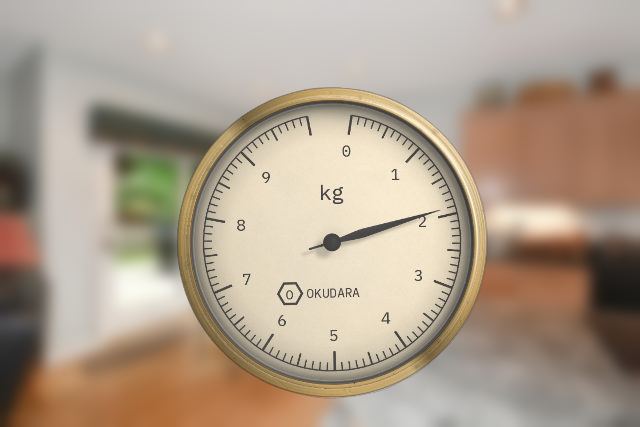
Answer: 1.9 kg
